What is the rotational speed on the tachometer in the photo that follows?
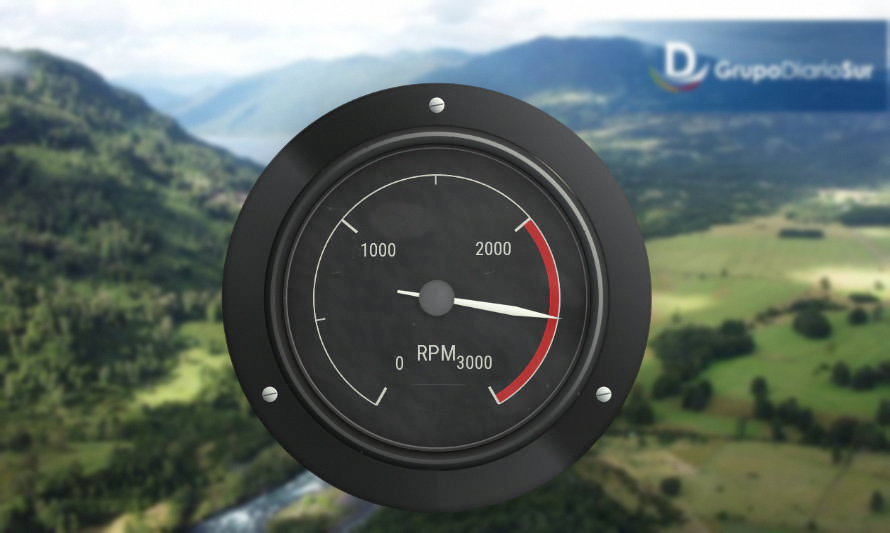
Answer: 2500 rpm
